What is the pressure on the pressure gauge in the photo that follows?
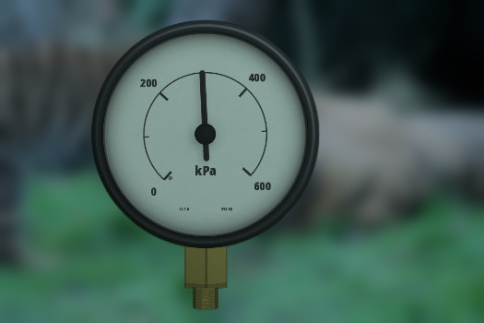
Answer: 300 kPa
